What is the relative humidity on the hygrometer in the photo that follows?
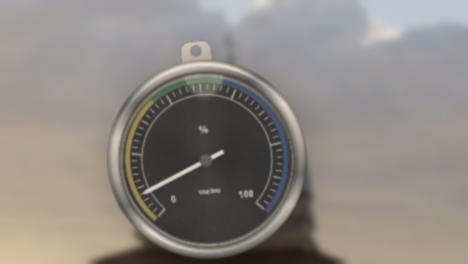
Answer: 8 %
